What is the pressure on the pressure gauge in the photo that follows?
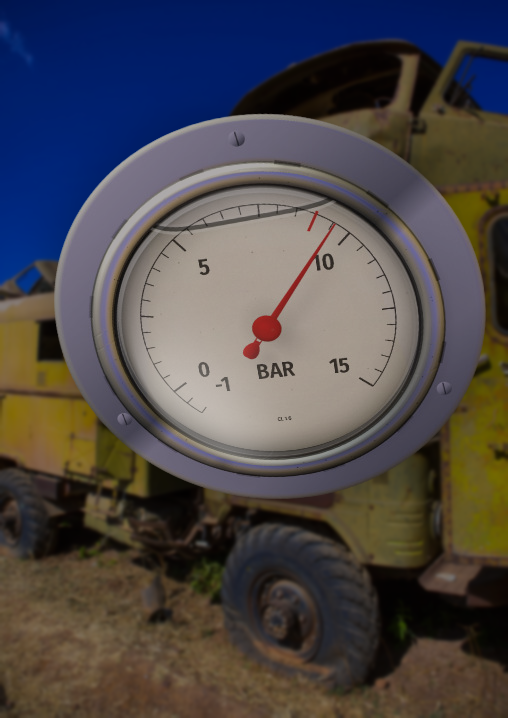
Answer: 9.5 bar
